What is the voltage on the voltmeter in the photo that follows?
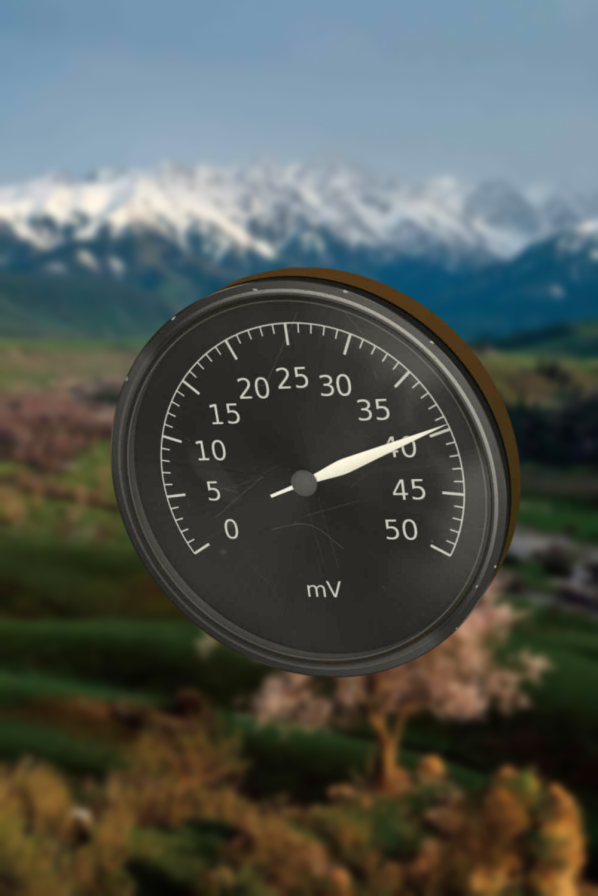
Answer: 39.5 mV
